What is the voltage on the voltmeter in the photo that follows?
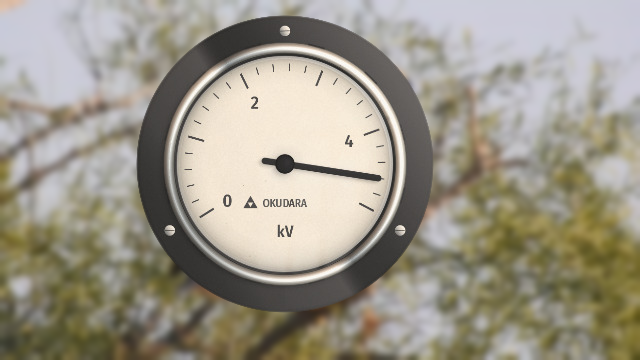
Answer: 4.6 kV
